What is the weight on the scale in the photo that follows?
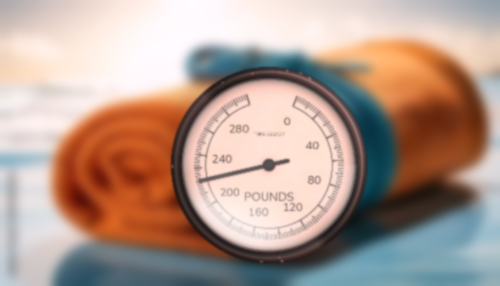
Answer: 220 lb
